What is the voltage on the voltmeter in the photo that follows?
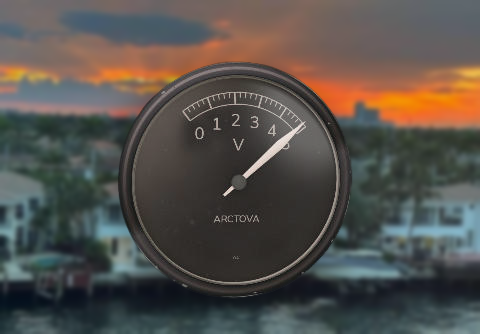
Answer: 4.8 V
